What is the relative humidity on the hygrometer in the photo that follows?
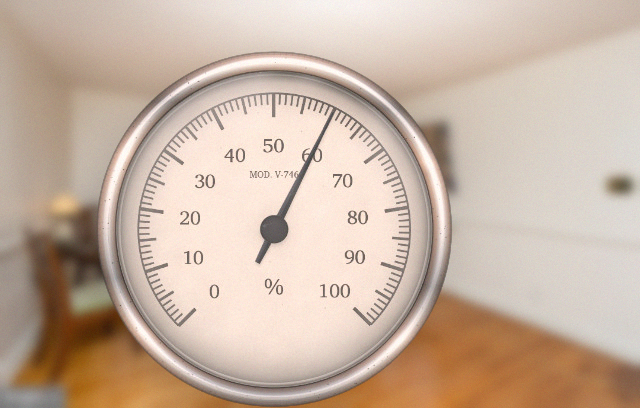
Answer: 60 %
